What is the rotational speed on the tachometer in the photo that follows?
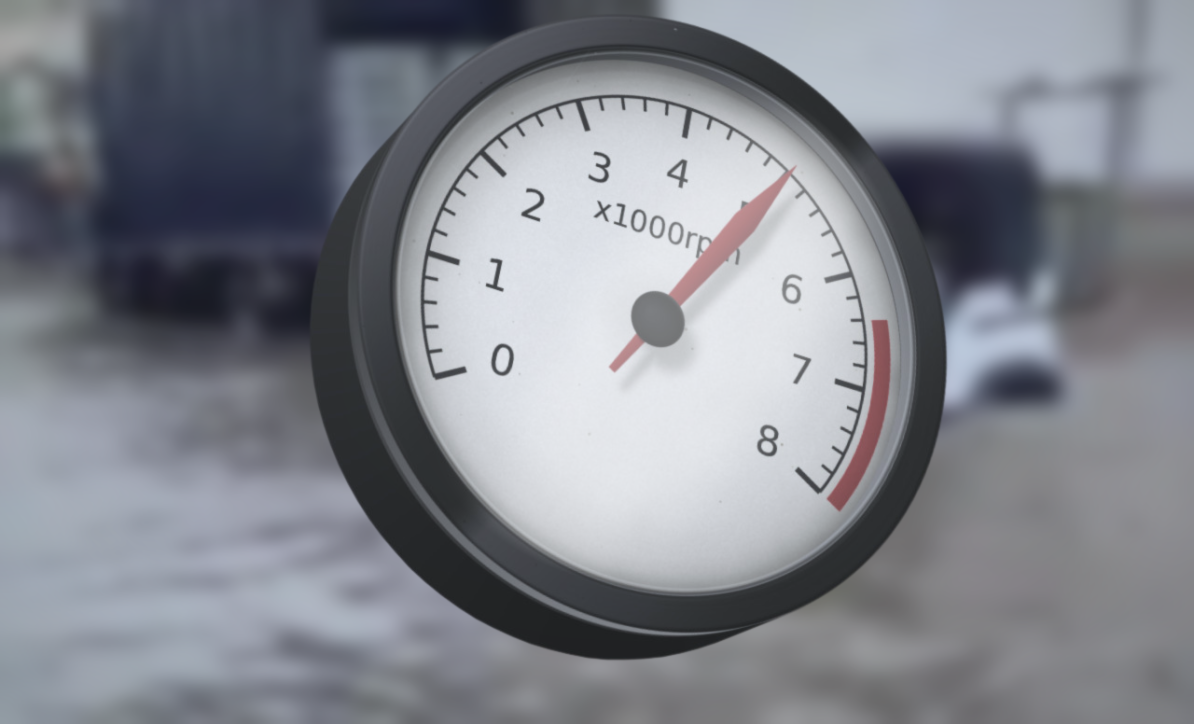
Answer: 5000 rpm
